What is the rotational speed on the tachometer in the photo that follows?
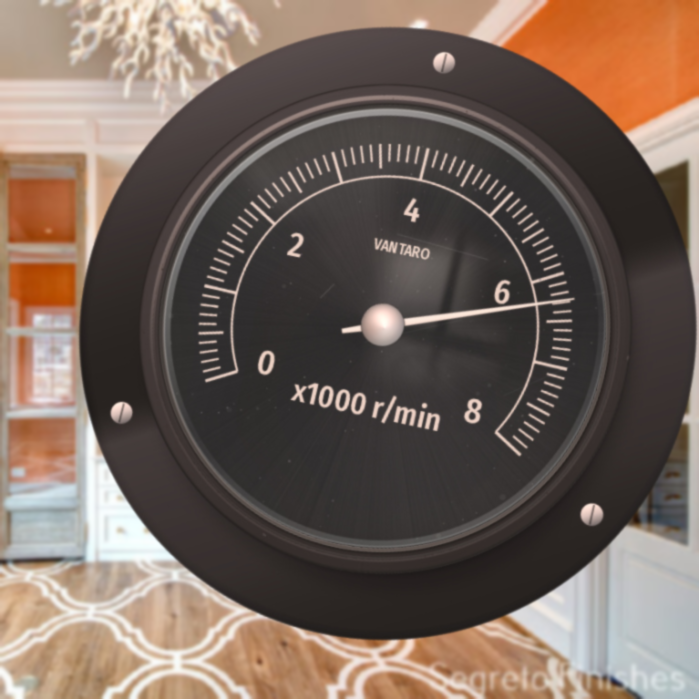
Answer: 6300 rpm
